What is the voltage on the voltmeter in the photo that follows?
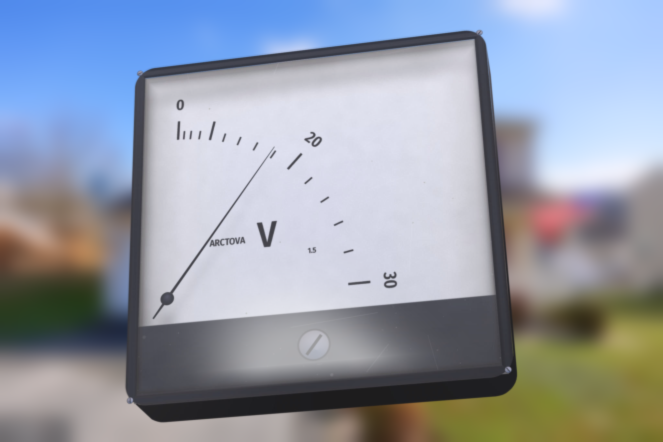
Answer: 18 V
